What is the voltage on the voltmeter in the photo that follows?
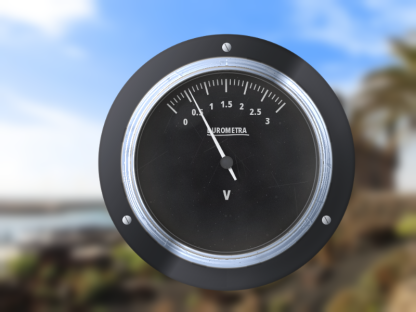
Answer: 0.6 V
